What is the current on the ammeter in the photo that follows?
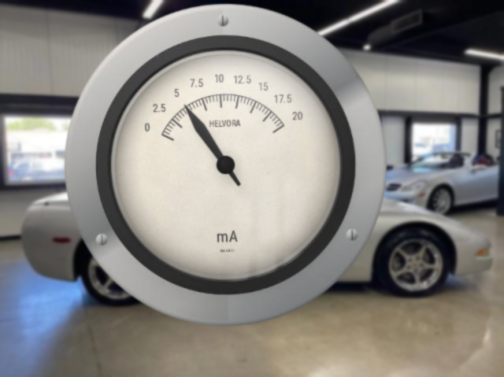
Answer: 5 mA
